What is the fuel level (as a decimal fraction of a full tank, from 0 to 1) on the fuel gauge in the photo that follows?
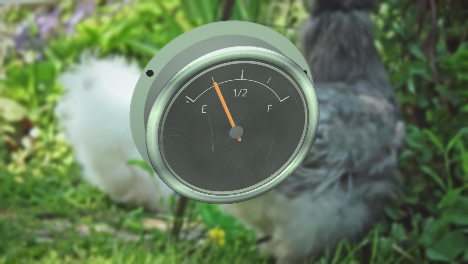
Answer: 0.25
